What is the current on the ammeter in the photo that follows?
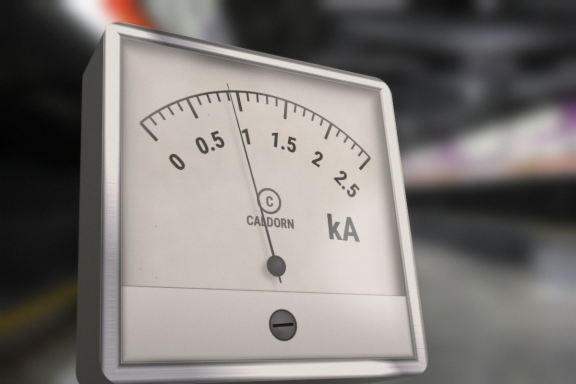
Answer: 0.9 kA
